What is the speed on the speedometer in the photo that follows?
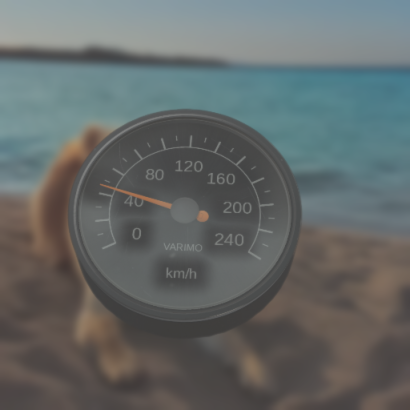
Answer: 45 km/h
